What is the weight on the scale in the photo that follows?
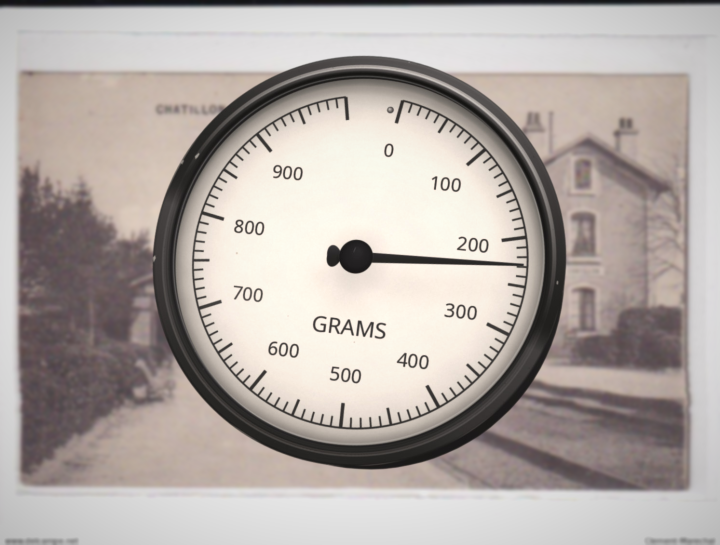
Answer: 230 g
